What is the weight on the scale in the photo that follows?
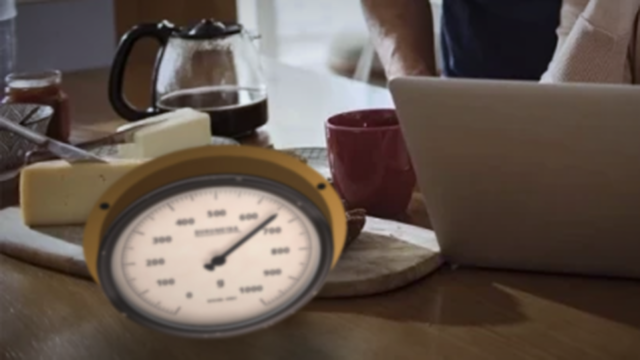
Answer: 650 g
